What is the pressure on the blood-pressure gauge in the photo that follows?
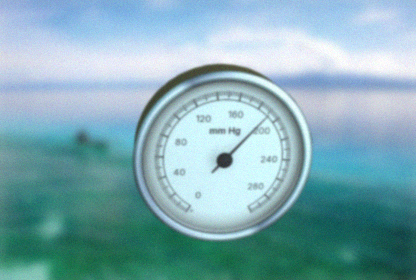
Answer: 190 mmHg
